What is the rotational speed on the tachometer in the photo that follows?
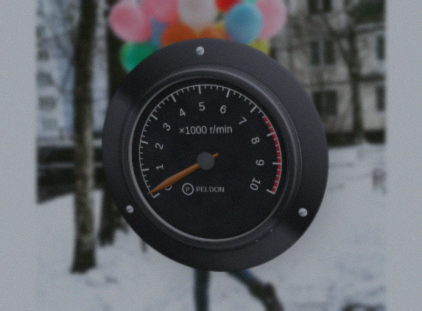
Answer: 200 rpm
